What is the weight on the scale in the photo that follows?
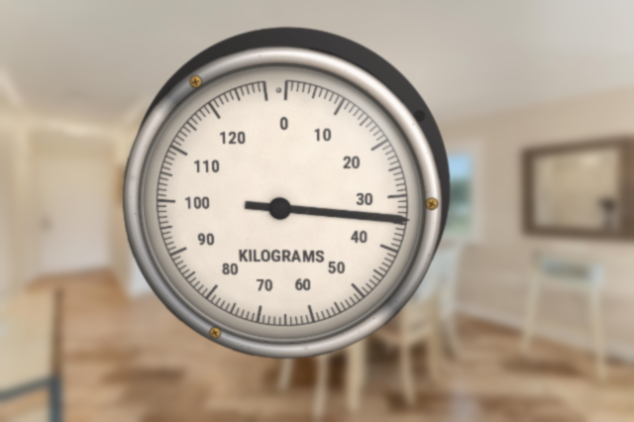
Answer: 34 kg
